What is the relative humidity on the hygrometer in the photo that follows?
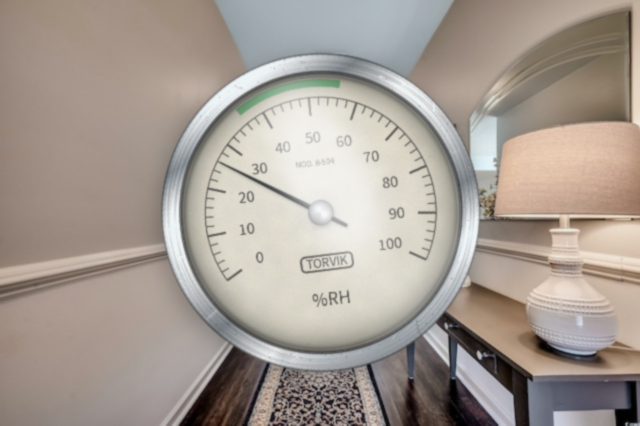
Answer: 26 %
